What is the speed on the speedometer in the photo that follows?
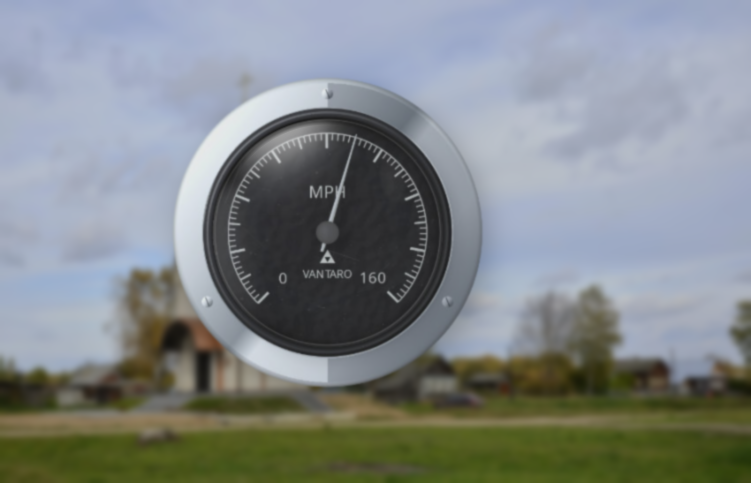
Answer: 90 mph
